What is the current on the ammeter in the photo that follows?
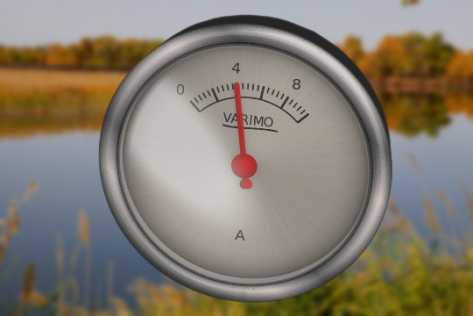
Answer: 4 A
